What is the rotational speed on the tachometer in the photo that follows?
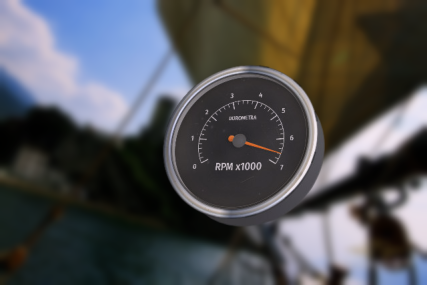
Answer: 6600 rpm
